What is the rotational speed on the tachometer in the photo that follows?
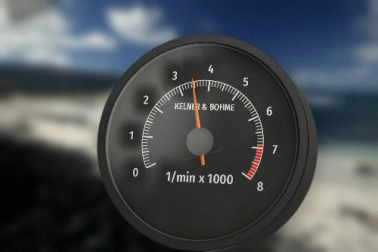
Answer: 3500 rpm
